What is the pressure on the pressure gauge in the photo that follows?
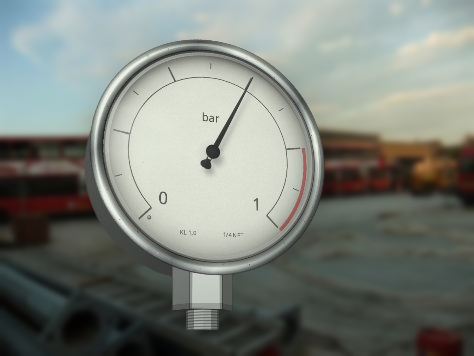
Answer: 0.6 bar
